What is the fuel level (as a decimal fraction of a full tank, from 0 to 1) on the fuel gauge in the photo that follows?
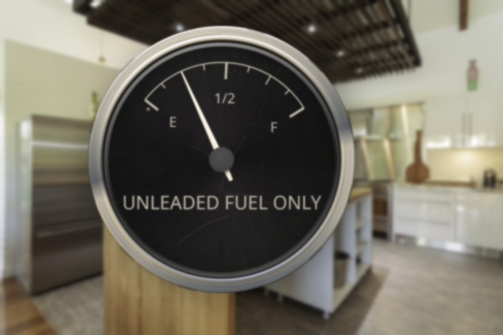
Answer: 0.25
